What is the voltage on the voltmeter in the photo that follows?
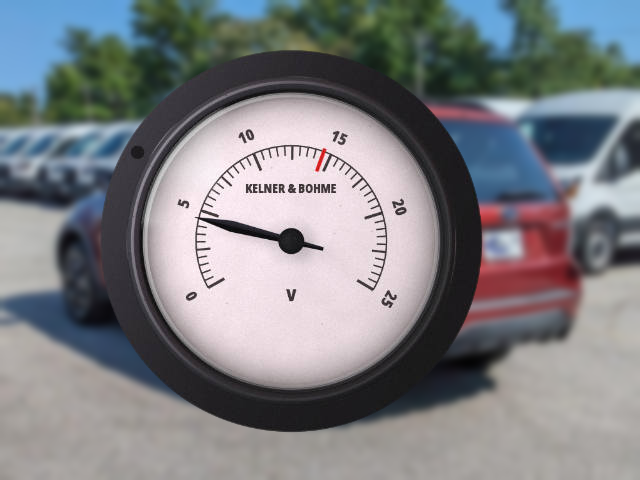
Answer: 4.5 V
